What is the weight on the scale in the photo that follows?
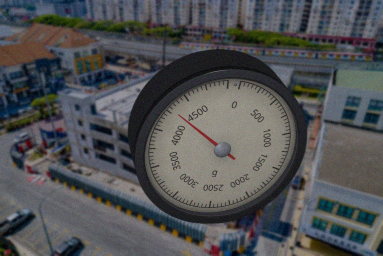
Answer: 4300 g
